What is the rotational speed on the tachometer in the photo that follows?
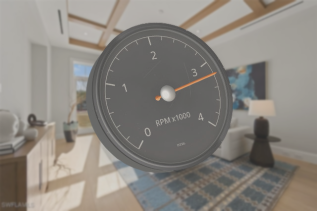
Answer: 3200 rpm
